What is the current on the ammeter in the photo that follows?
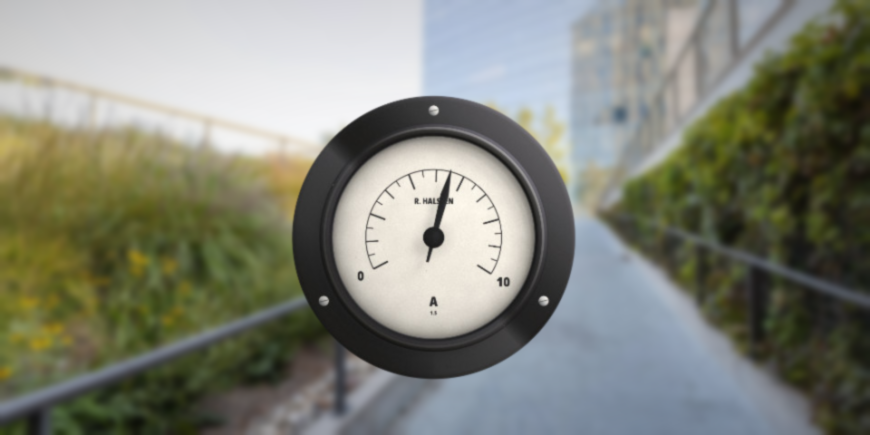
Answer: 5.5 A
